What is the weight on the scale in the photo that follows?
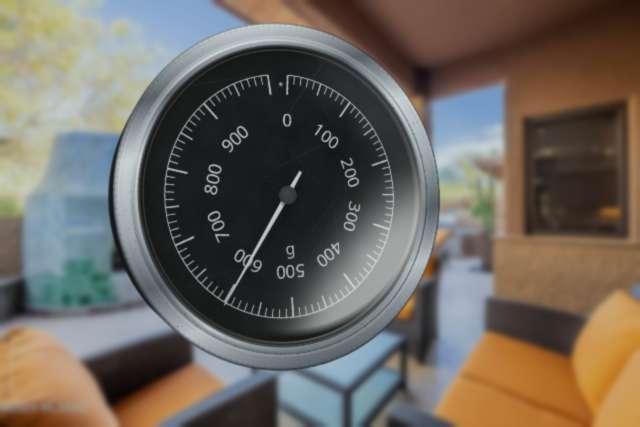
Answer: 600 g
